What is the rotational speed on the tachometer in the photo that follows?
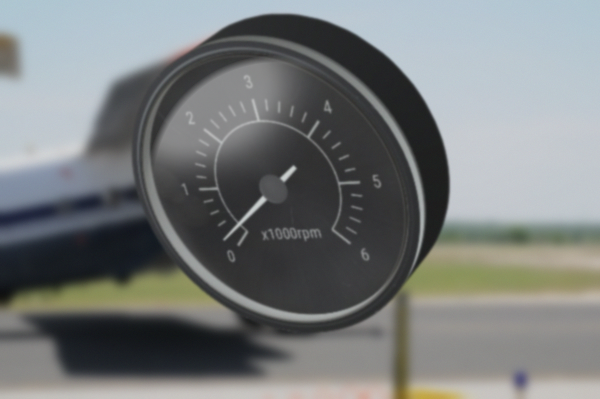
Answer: 200 rpm
